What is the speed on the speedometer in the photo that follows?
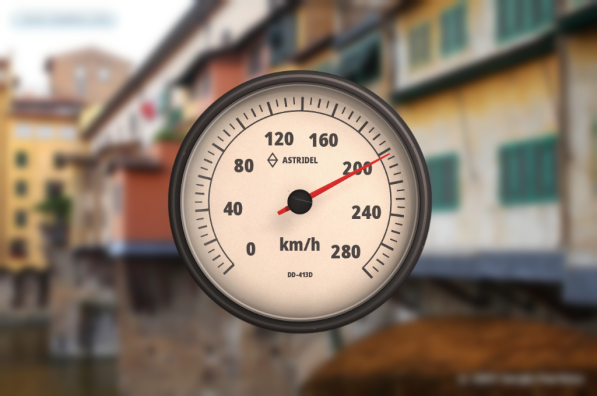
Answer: 202.5 km/h
